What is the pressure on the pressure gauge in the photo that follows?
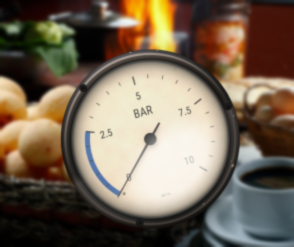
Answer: 0 bar
